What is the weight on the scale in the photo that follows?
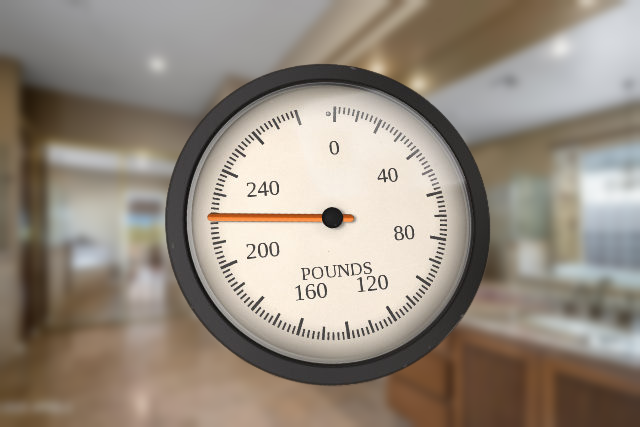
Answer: 220 lb
